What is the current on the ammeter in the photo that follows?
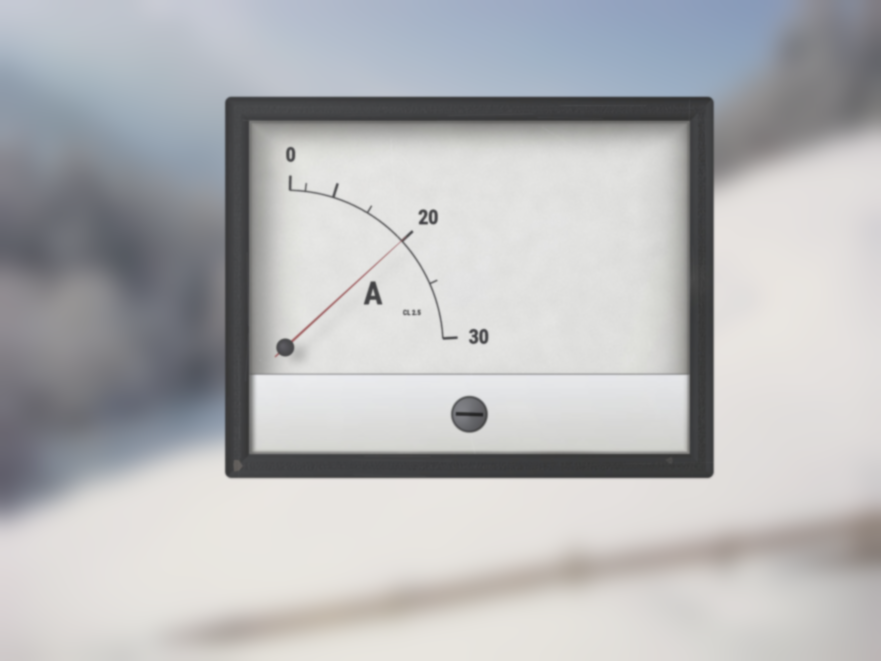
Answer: 20 A
